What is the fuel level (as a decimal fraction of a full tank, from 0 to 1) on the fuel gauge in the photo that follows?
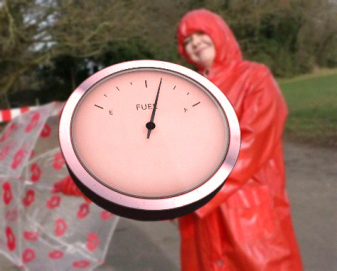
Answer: 0.625
